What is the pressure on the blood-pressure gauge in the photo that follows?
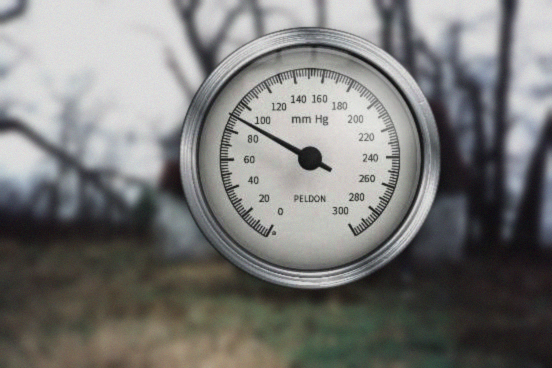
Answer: 90 mmHg
